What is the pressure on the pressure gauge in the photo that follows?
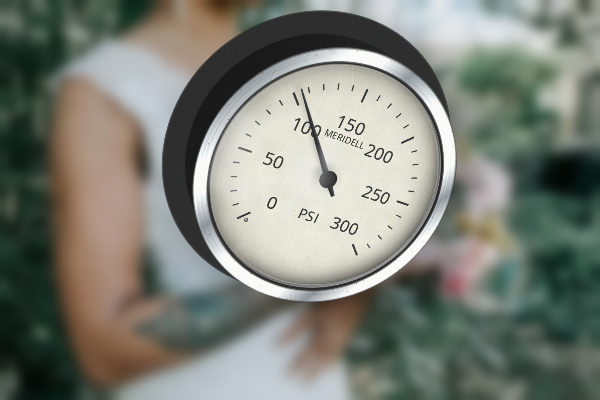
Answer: 105 psi
